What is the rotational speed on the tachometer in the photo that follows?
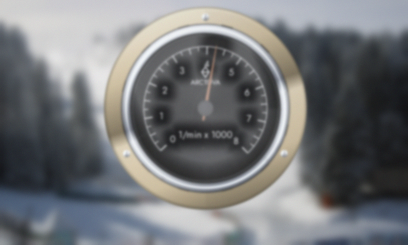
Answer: 4250 rpm
